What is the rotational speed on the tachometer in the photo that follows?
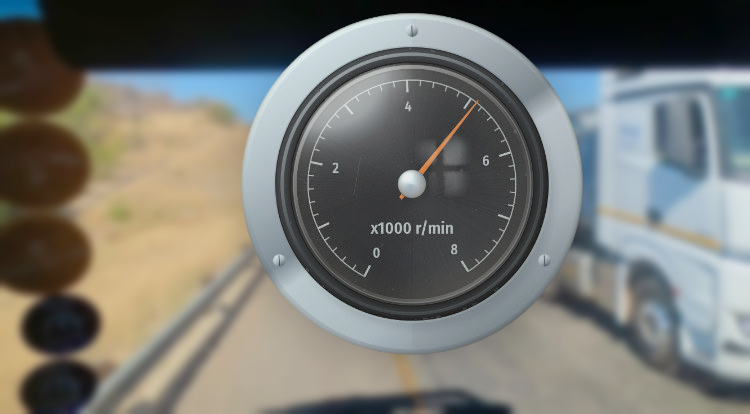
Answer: 5100 rpm
